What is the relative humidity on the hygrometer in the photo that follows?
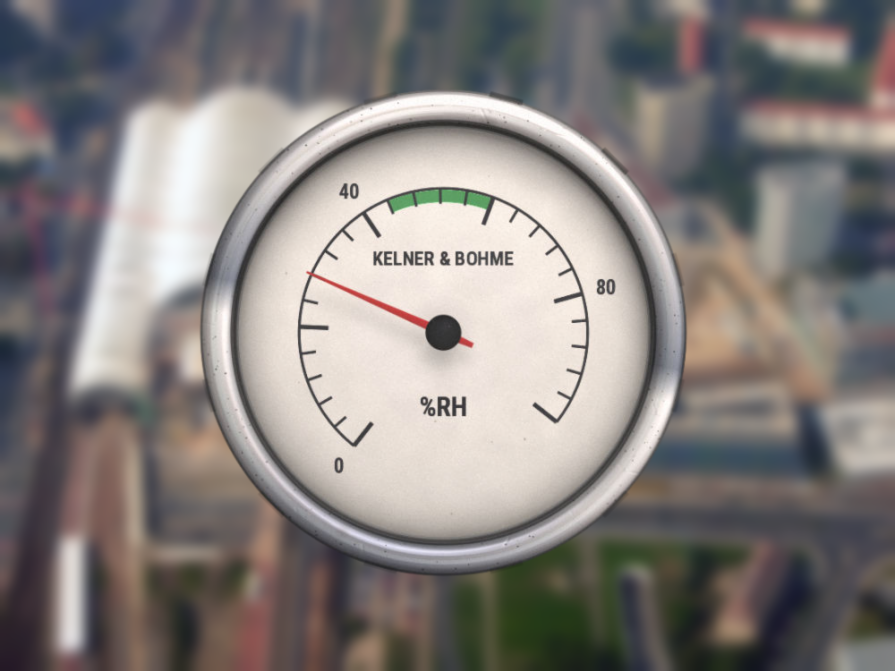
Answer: 28 %
